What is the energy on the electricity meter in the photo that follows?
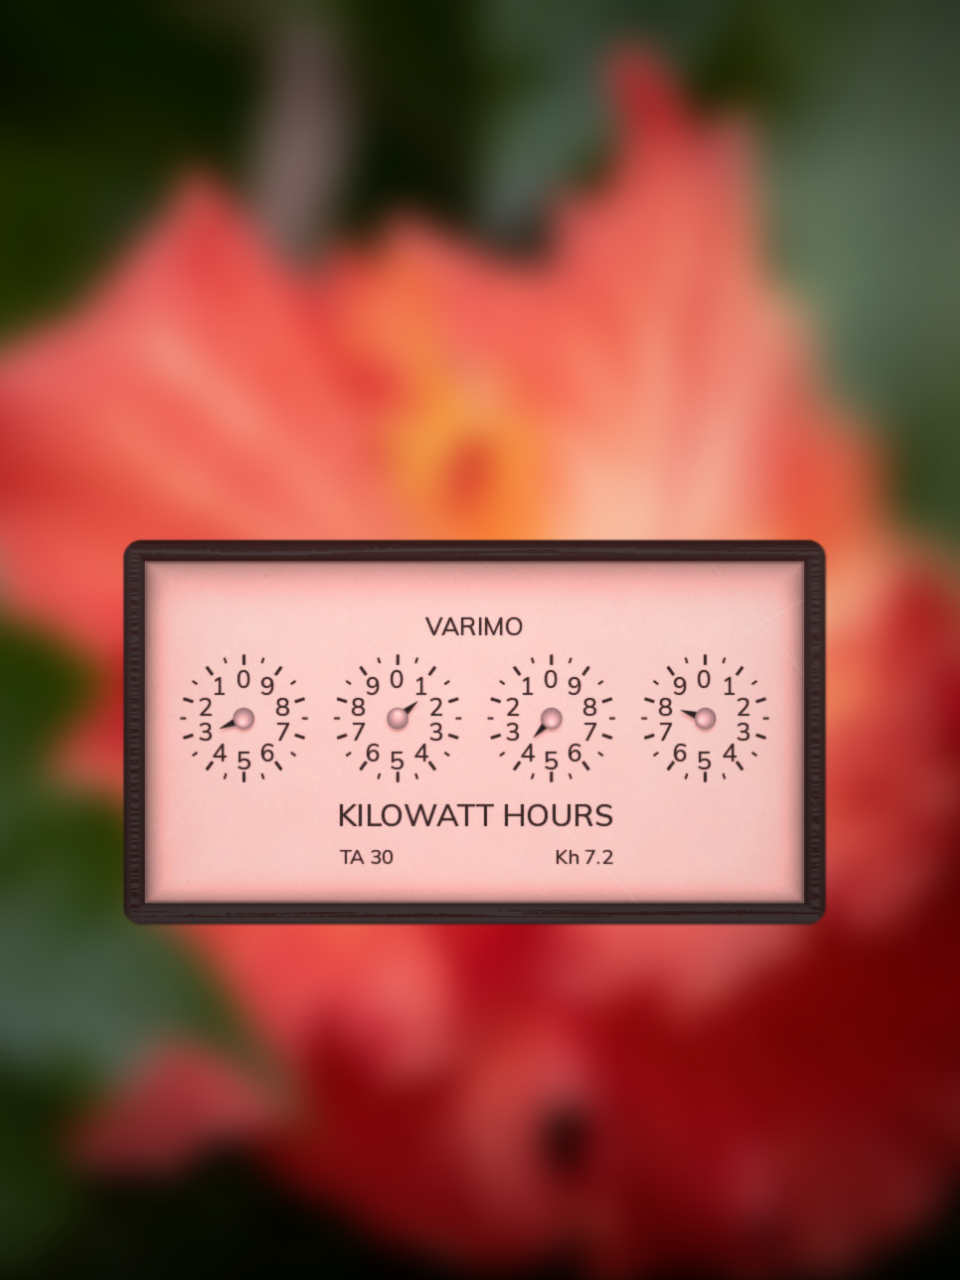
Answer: 3138 kWh
